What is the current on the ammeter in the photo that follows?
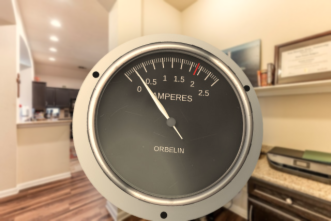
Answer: 0.25 A
